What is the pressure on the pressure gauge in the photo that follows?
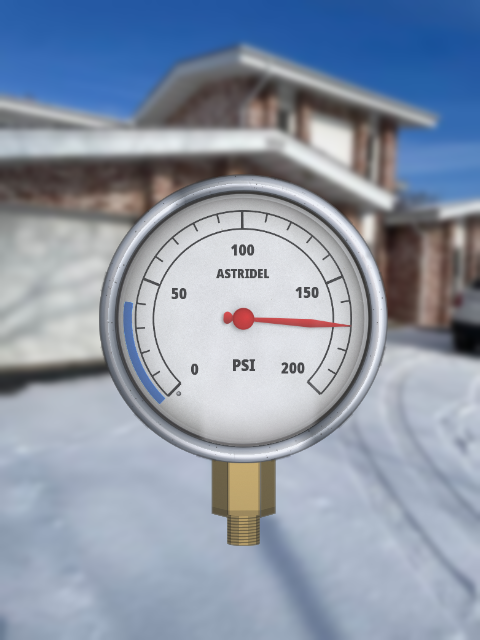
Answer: 170 psi
